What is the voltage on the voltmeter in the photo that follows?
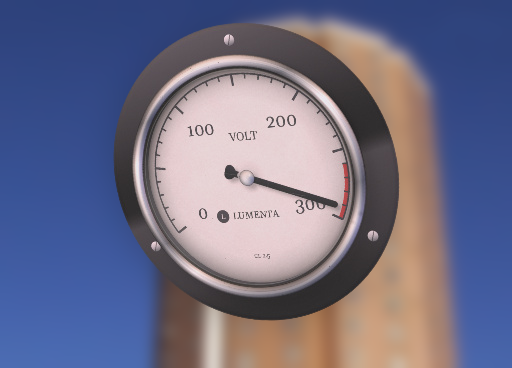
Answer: 290 V
